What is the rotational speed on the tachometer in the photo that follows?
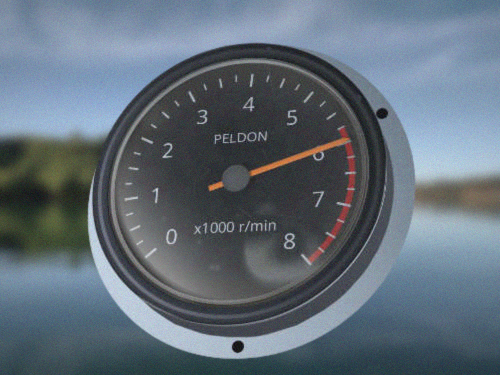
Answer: 6000 rpm
